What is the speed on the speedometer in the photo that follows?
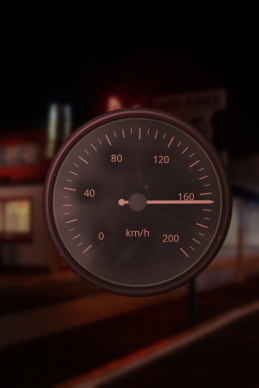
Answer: 165 km/h
